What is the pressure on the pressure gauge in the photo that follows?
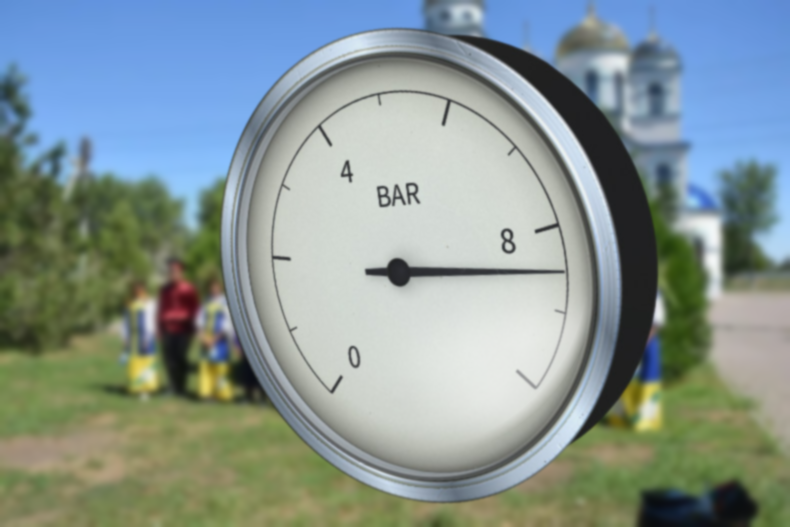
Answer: 8.5 bar
